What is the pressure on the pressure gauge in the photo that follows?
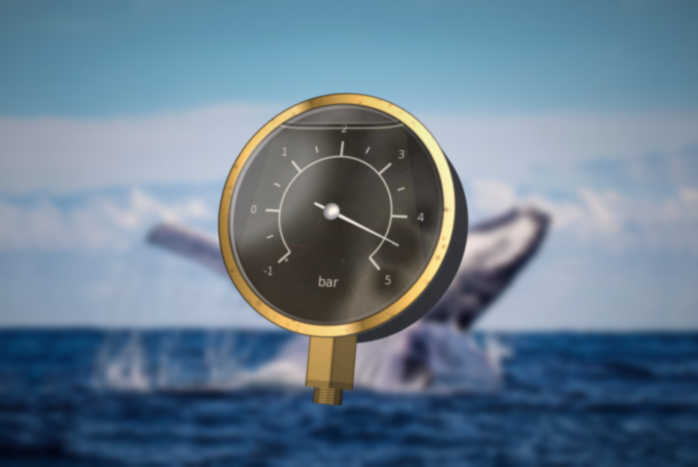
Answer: 4.5 bar
